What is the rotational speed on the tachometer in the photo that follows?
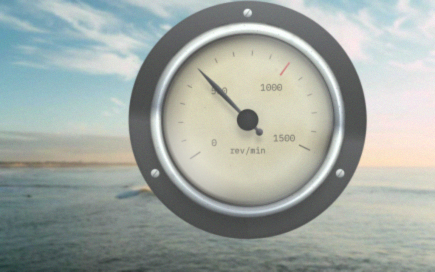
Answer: 500 rpm
